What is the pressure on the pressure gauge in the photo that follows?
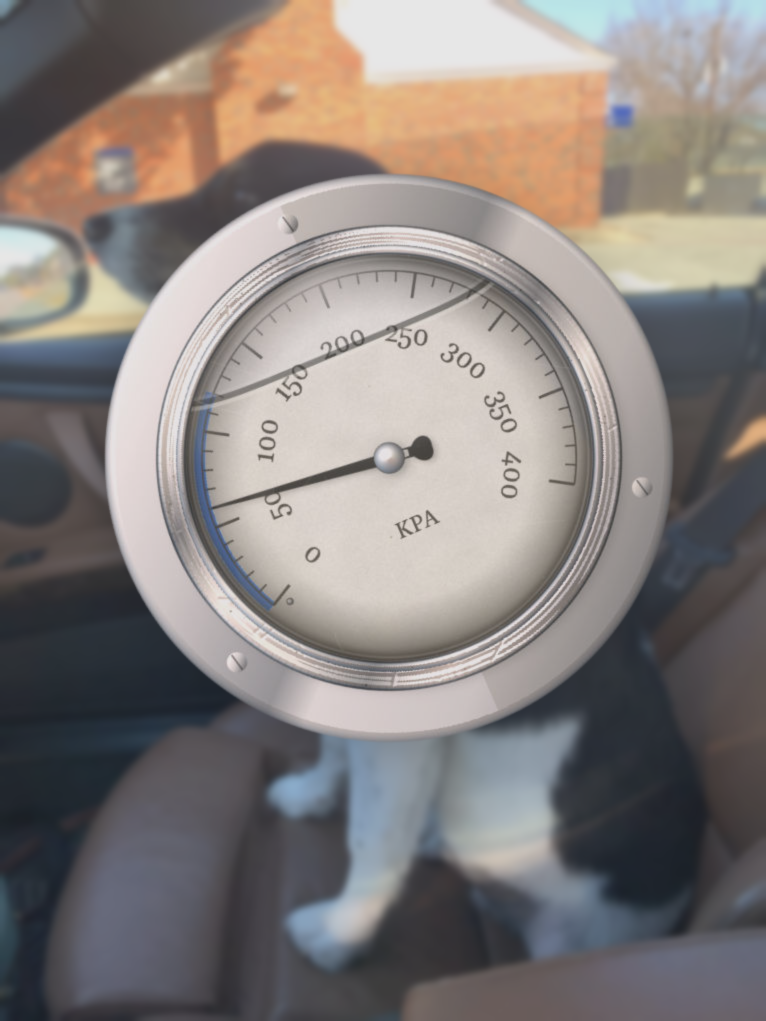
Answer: 60 kPa
